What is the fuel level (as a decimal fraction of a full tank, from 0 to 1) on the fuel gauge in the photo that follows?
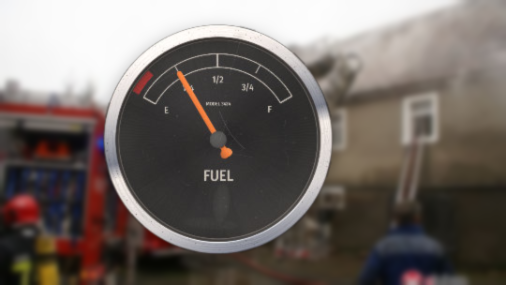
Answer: 0.25
